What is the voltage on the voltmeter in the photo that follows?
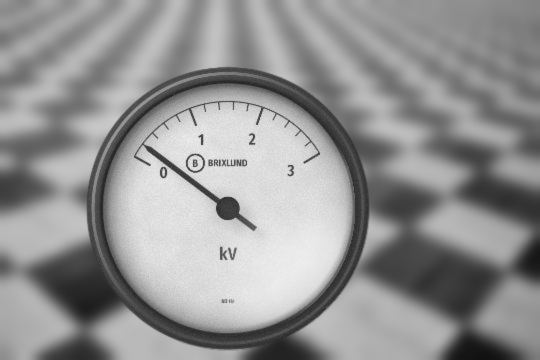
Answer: 0.2 kV
